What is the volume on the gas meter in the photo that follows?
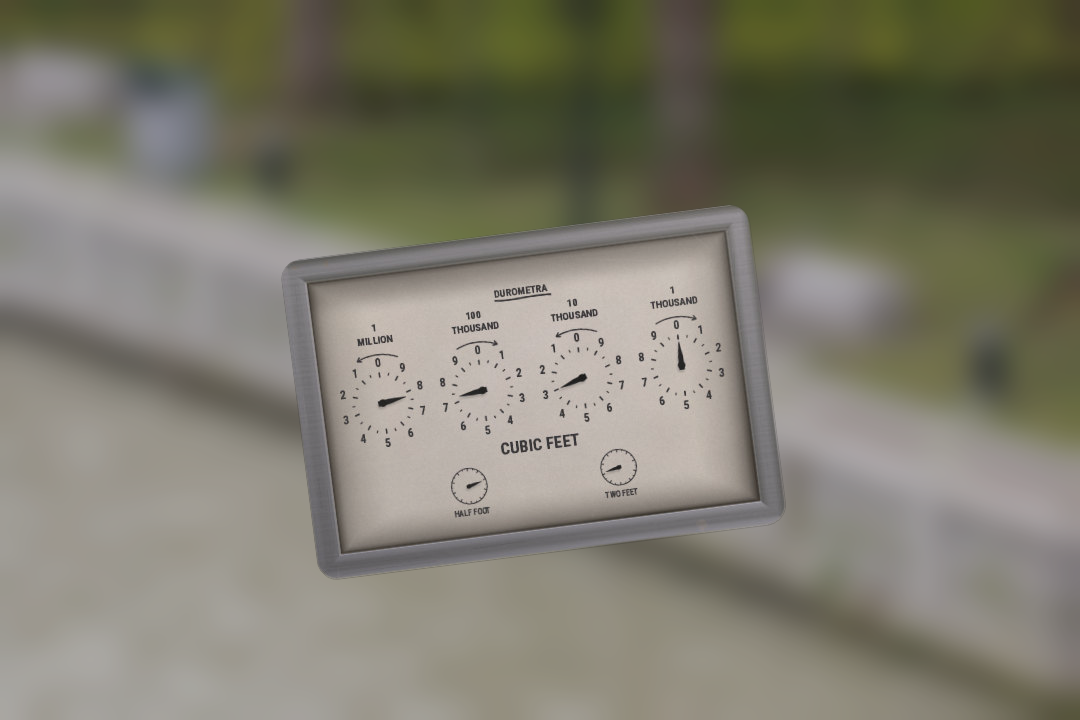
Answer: 773000 ft³
